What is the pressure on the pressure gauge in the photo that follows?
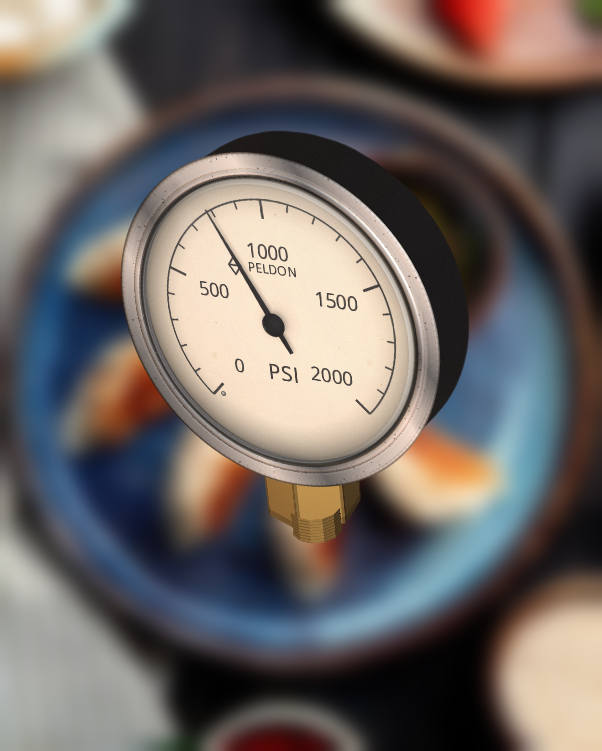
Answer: 800 psi
